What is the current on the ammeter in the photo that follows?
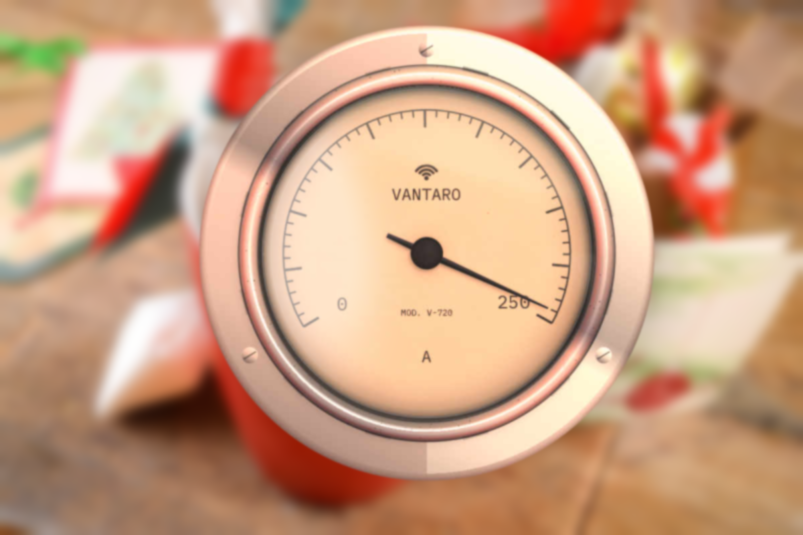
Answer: 245 A
